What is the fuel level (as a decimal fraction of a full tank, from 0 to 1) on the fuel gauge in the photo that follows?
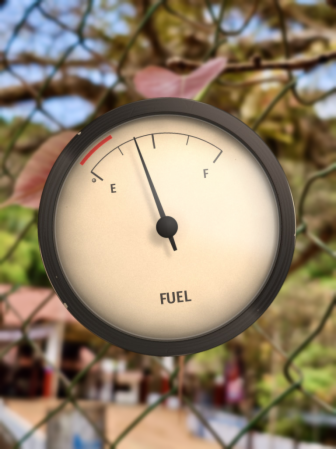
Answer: 0.375
